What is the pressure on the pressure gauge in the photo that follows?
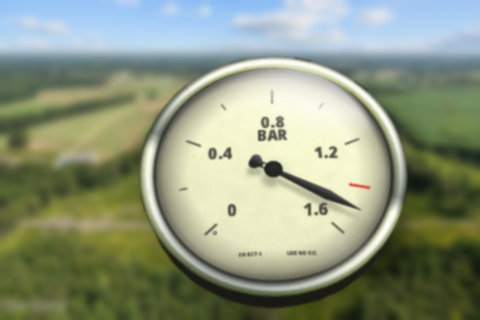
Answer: 1.5 bar
